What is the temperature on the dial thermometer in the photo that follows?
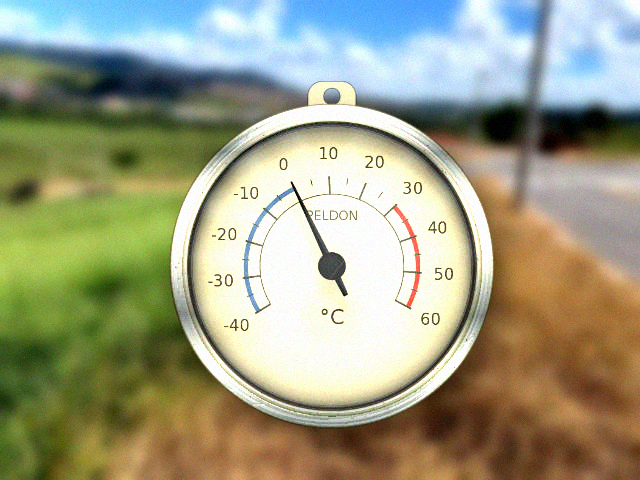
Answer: 0 °C
